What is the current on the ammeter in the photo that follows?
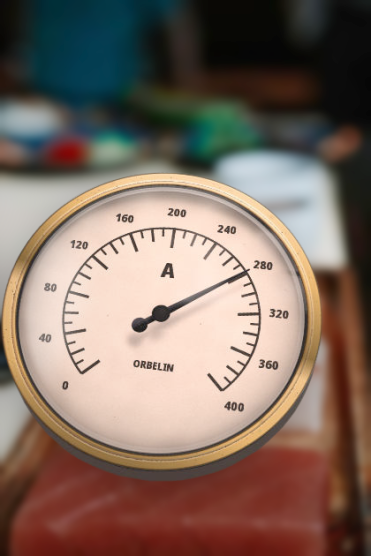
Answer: 280 A
